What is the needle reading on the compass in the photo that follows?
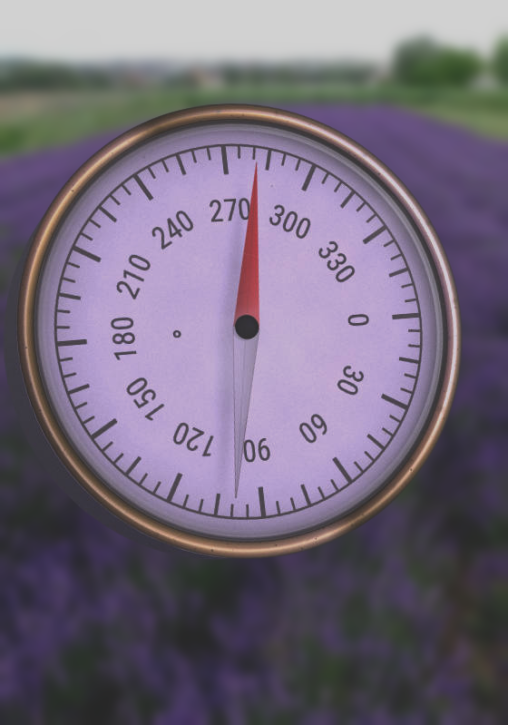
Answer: 280 °
